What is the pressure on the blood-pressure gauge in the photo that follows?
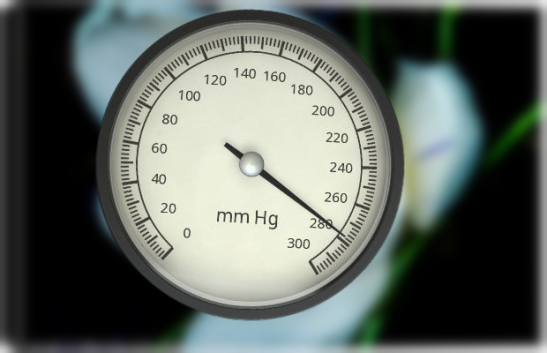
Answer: 278 mmHg
